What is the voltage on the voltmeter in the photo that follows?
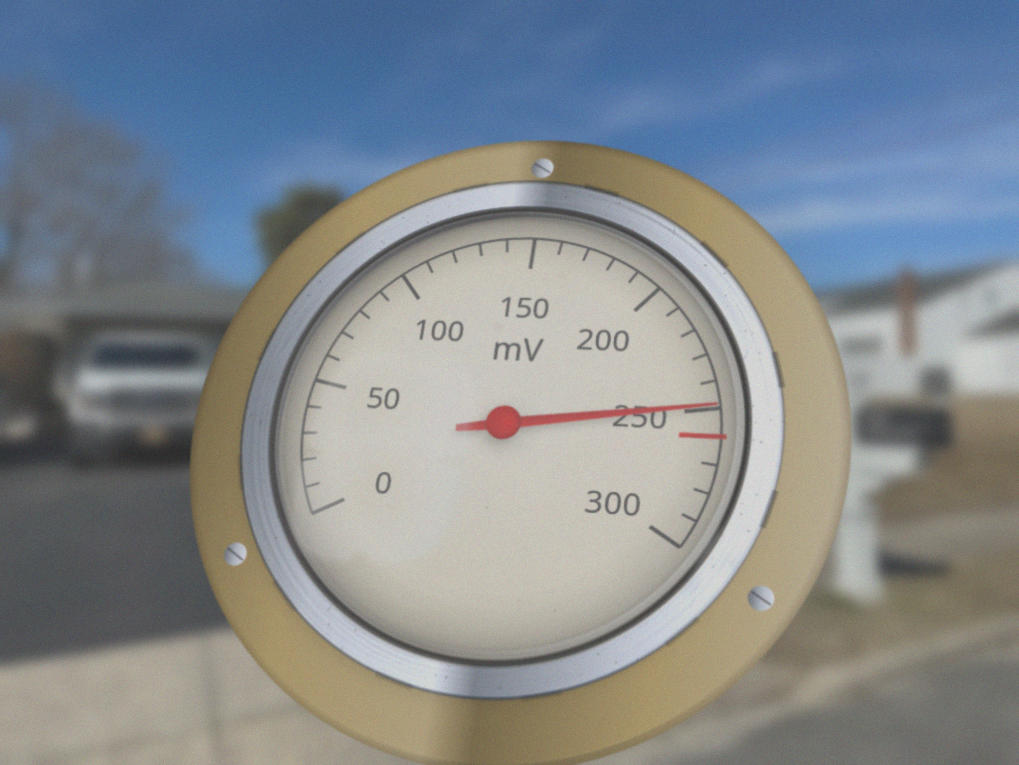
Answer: 250 mV
